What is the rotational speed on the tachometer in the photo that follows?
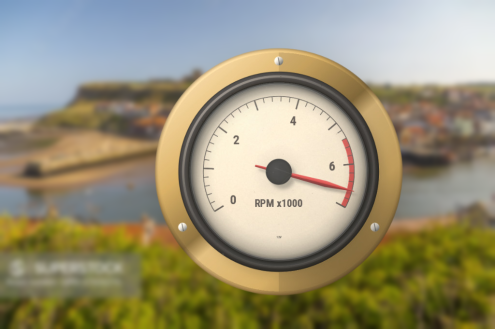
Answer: 6600 rpm
